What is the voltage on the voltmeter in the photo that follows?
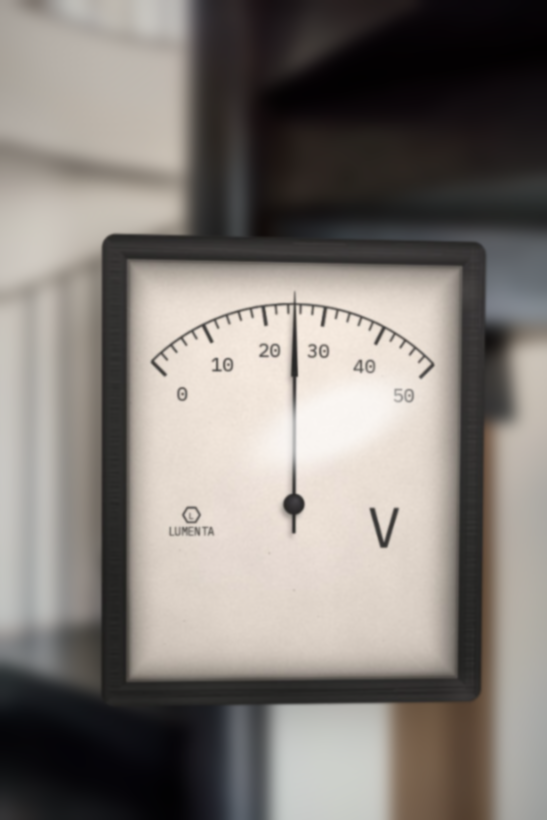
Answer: 25 V
